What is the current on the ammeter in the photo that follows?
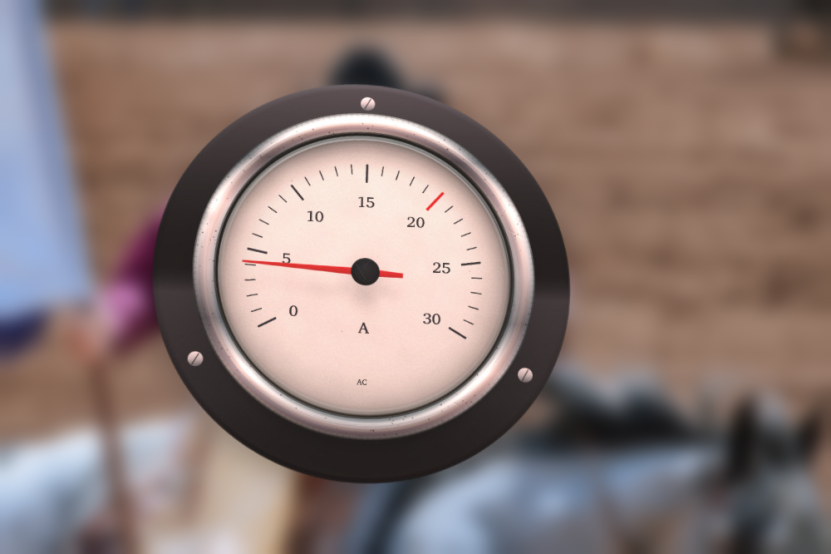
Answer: 4 A
